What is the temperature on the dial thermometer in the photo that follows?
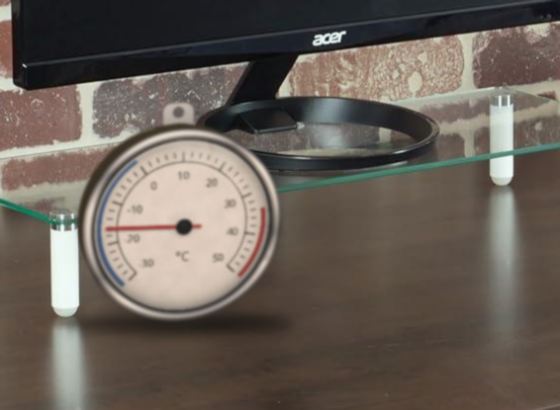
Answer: -16 °C
